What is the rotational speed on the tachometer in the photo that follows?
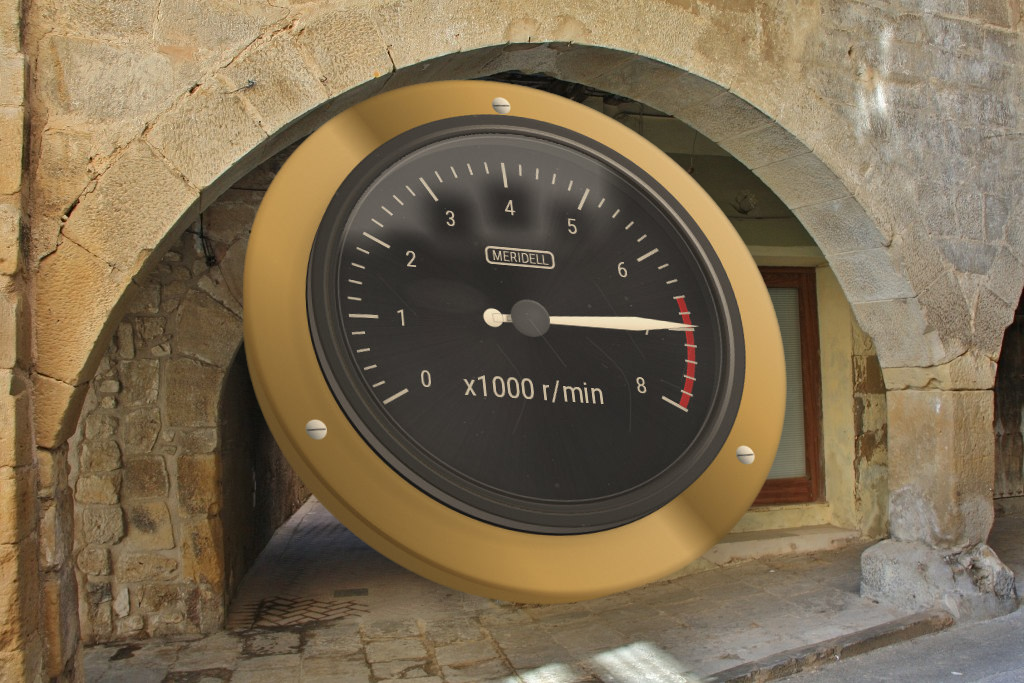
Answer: 7000 rpm
